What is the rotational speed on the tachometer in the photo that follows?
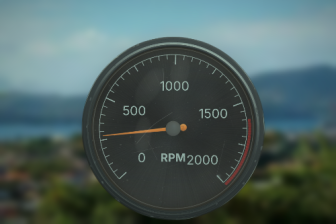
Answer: 275 rpm
